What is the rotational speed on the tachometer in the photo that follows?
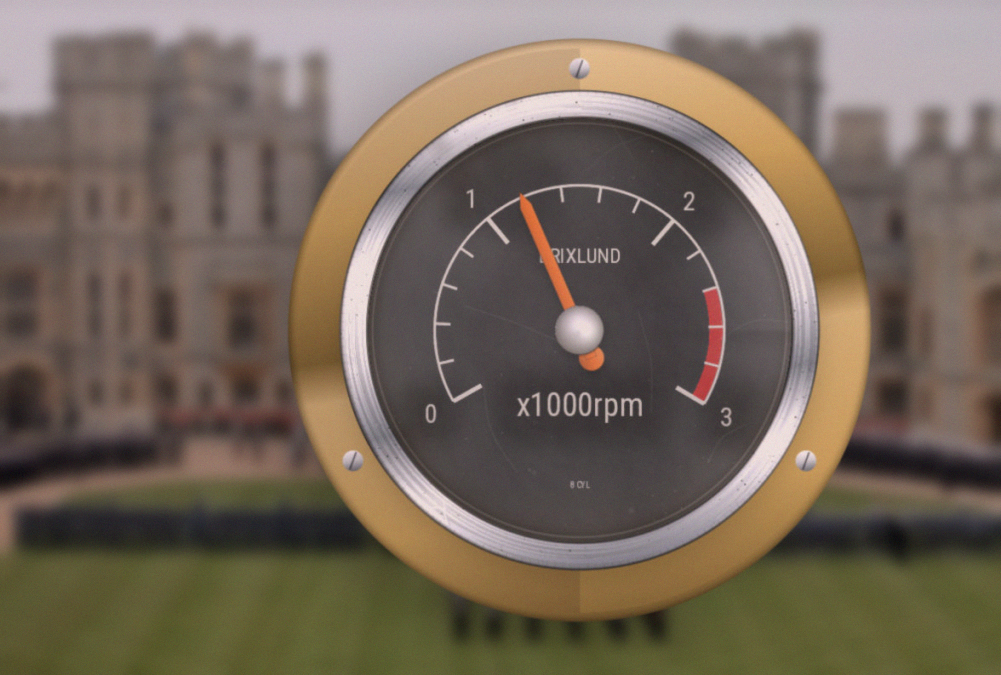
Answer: 1200 rpm
